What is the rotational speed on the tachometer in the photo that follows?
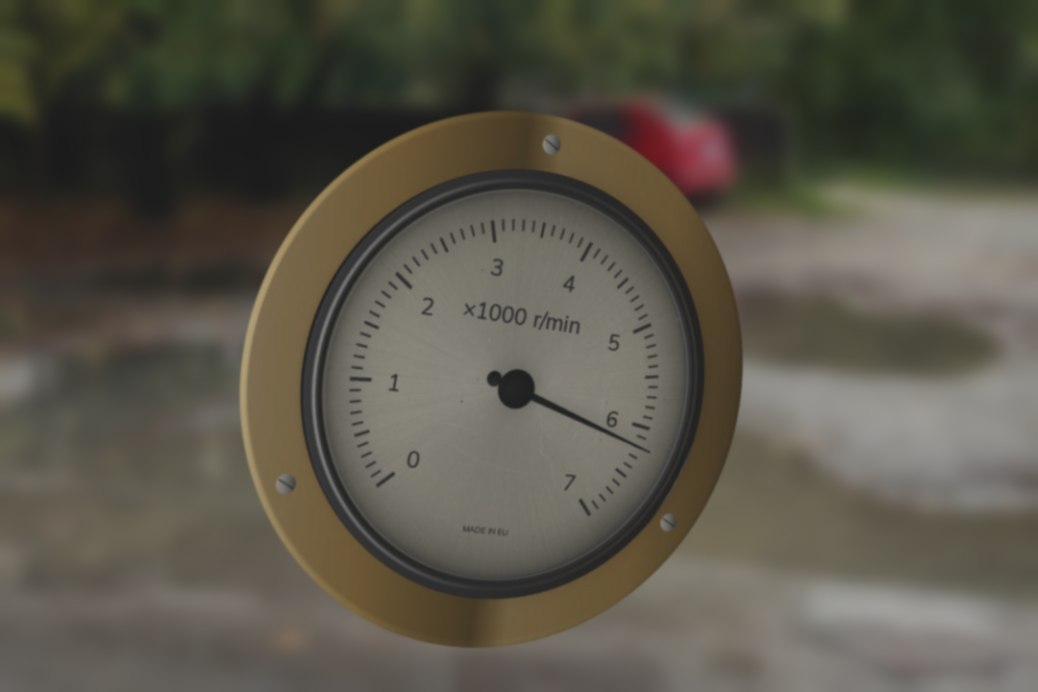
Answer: 6200 rpm
